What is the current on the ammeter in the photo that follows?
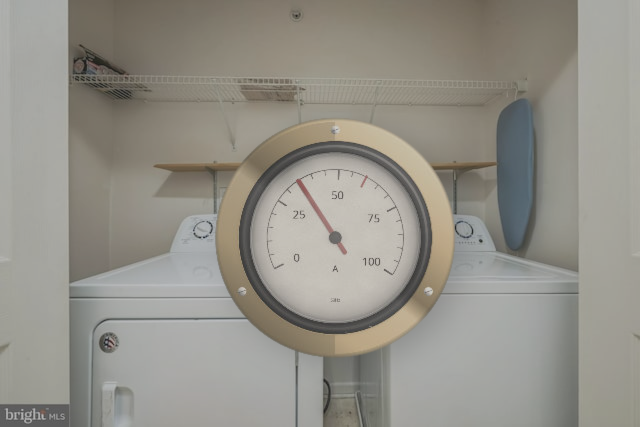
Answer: 35 A
